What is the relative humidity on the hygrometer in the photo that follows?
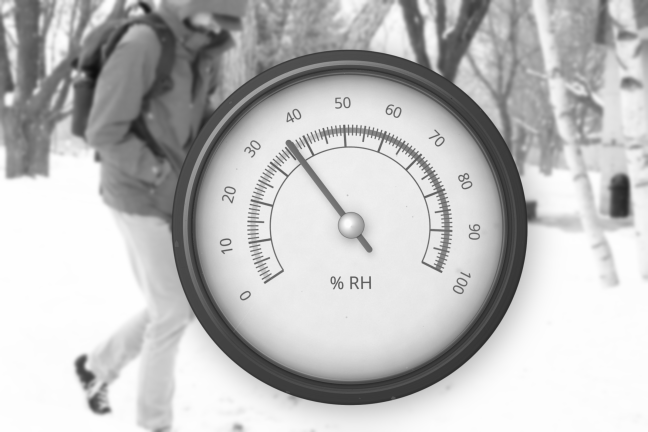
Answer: 36 %
